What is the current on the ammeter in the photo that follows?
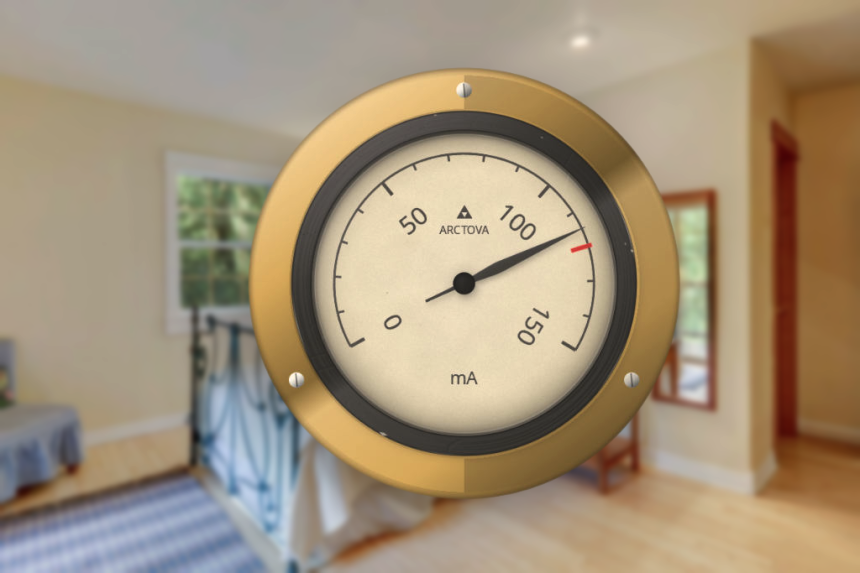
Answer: 115 mA
